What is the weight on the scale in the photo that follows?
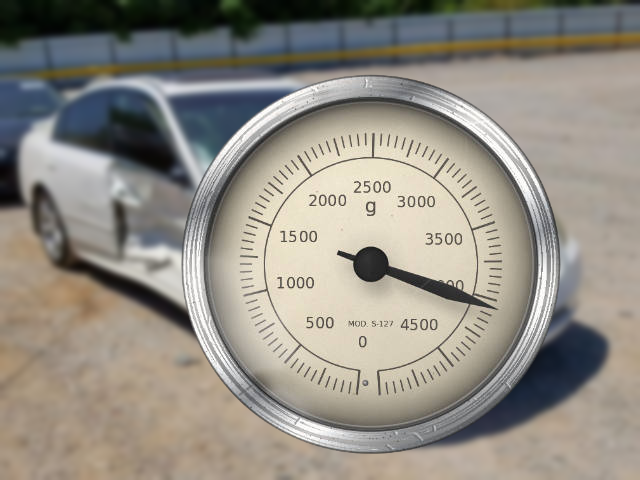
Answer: 4050 g
